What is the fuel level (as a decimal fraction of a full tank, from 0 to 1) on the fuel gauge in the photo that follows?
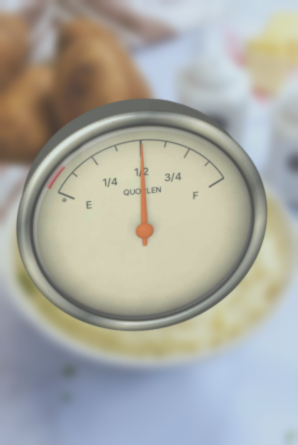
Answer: 0.5
